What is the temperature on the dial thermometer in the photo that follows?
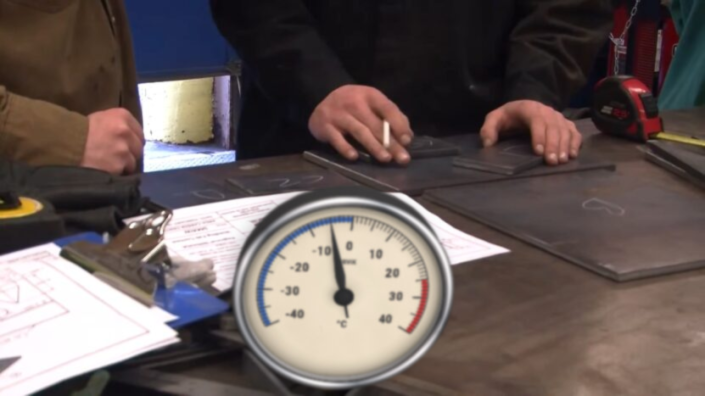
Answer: -5 °C
